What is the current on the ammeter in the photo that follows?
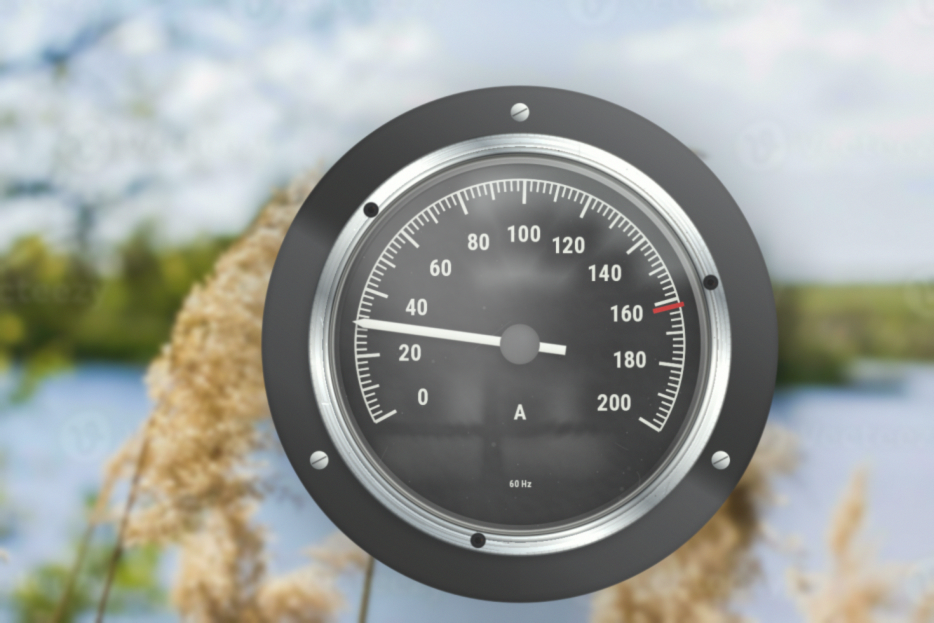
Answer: 30 A
